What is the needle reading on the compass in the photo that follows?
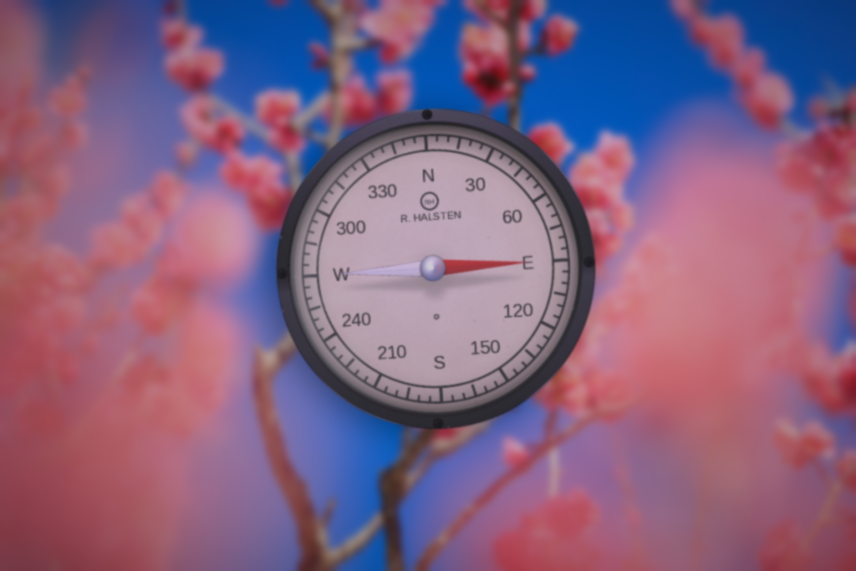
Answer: 90 °
